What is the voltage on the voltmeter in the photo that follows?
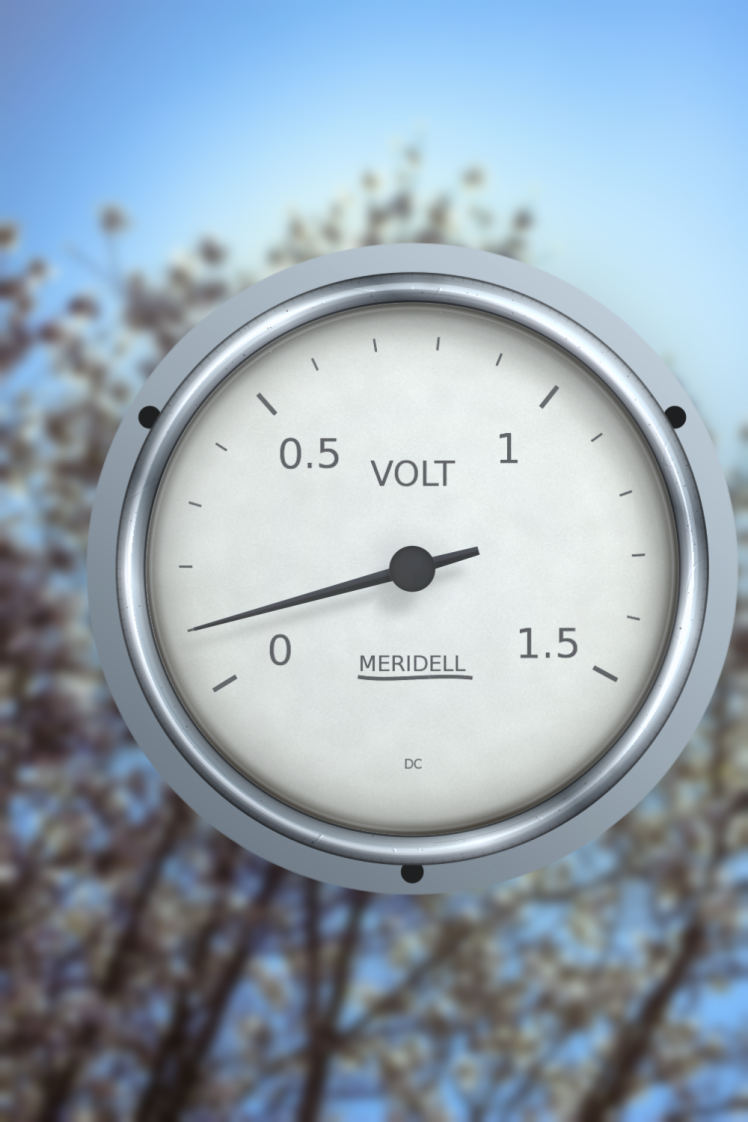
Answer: 0.1 V
